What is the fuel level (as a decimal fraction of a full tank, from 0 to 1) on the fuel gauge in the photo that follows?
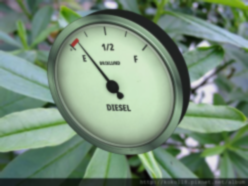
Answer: 0.125
